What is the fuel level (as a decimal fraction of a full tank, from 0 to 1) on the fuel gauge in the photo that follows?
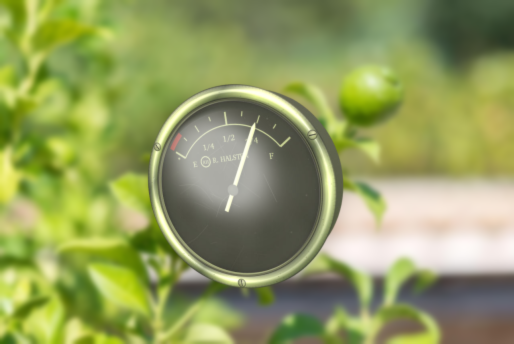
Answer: 0.75
